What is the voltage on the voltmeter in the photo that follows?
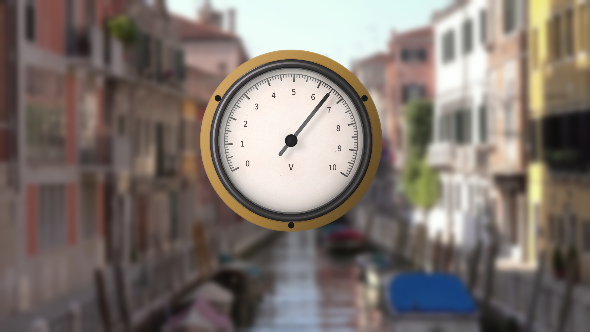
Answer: 6.5 V
